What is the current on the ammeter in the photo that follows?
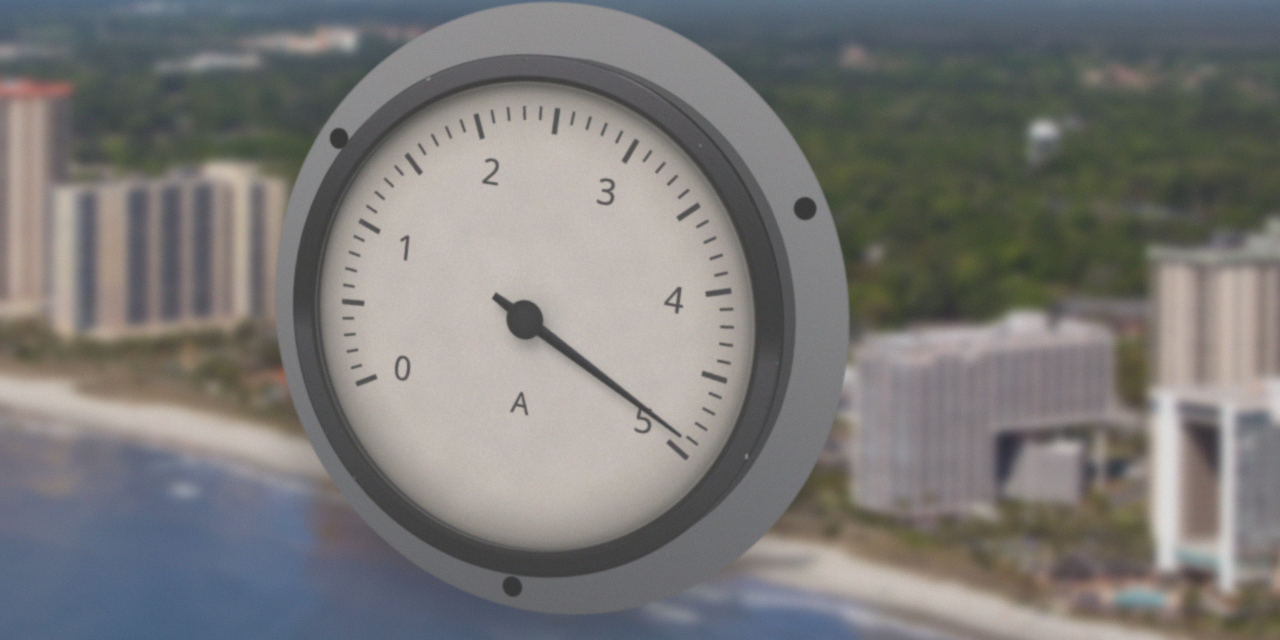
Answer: 4.9 A
